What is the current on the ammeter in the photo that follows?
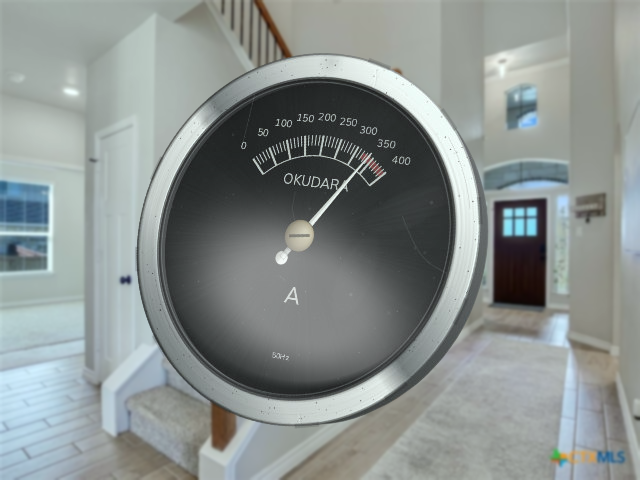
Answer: 350 A
